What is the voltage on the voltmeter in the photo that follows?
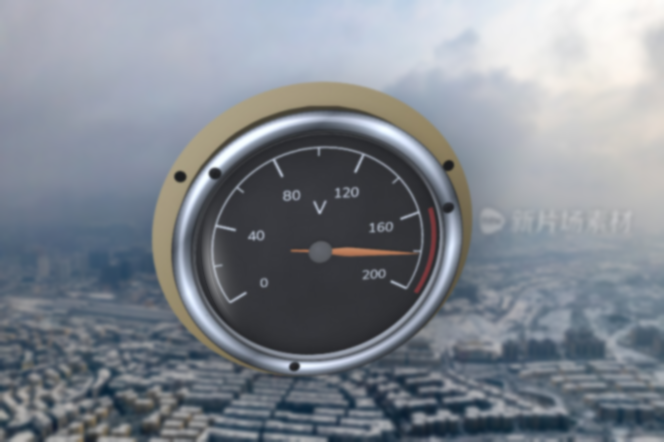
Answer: 180 V
